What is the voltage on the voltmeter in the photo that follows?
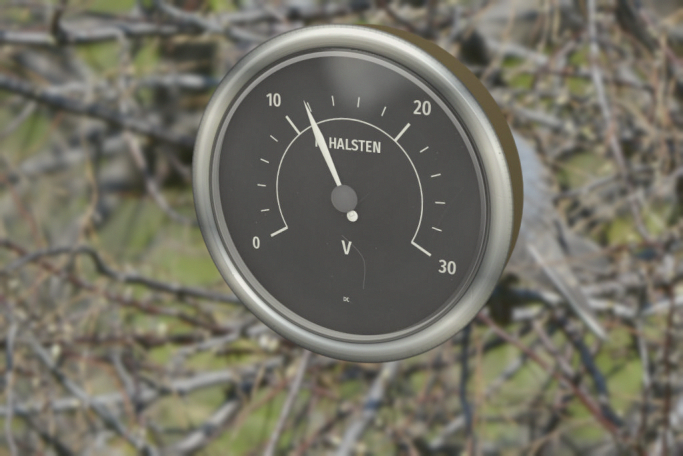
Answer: 12 V
